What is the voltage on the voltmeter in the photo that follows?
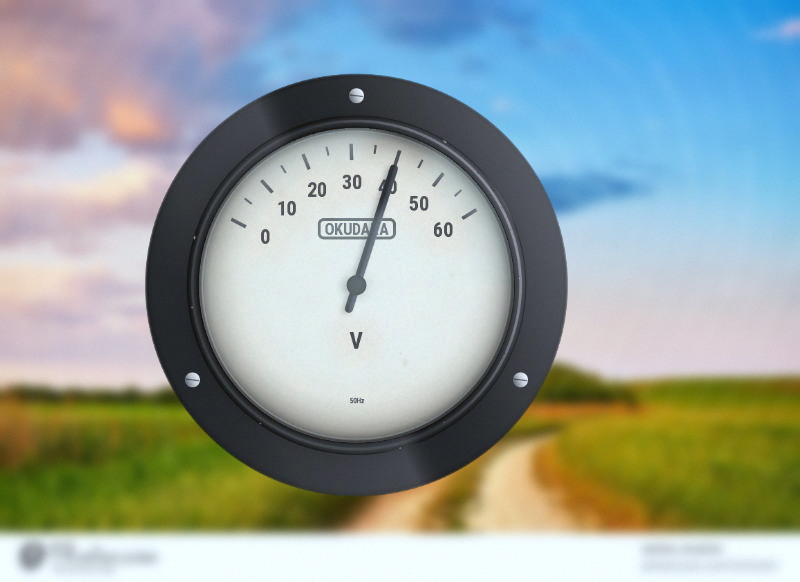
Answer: 40 V
